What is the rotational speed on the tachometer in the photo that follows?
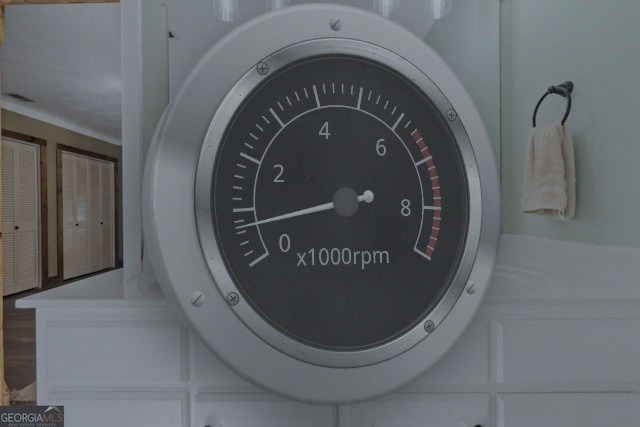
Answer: 700 rpm
